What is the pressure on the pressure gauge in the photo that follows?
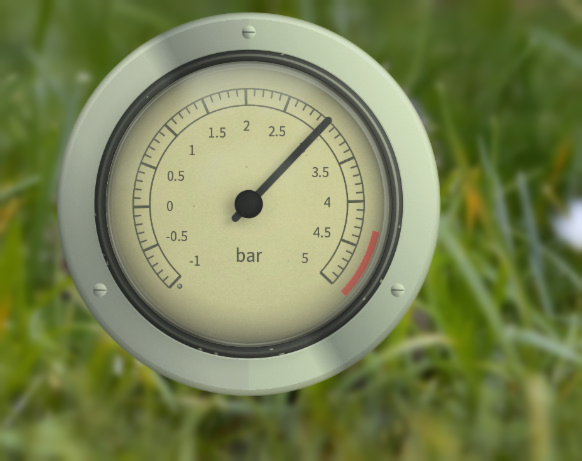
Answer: 3 bar
